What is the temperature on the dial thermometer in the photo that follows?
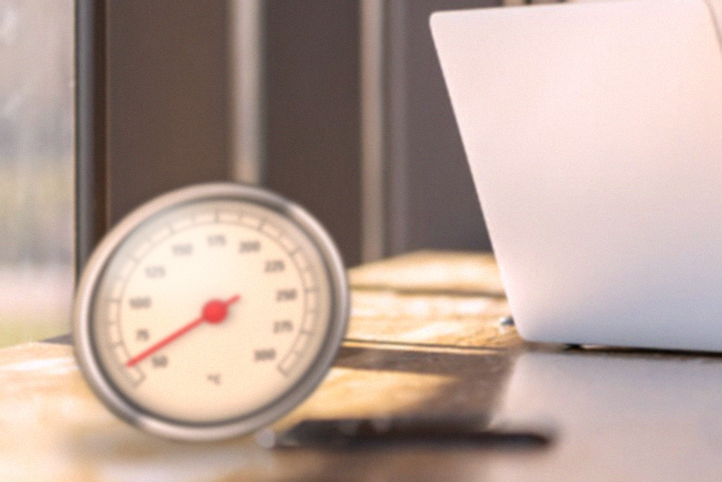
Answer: 62.5 °C
